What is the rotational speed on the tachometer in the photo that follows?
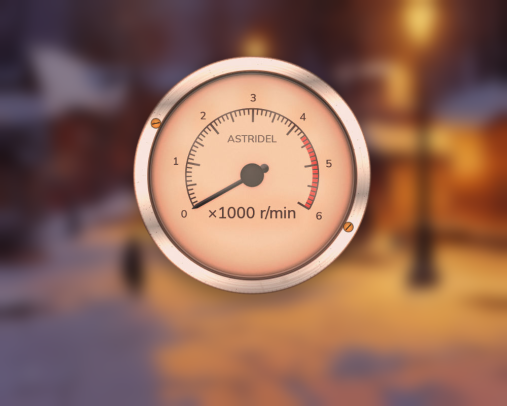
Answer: 0 rpm
